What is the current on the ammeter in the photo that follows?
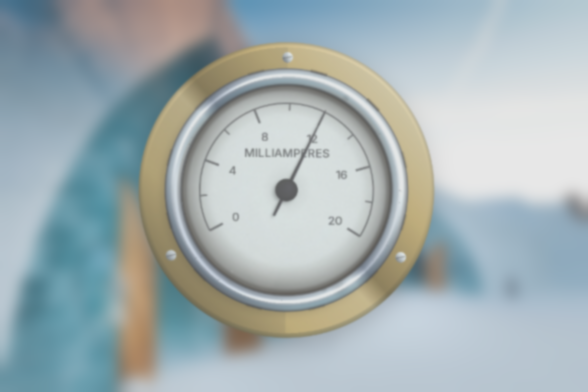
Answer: 12 mA
